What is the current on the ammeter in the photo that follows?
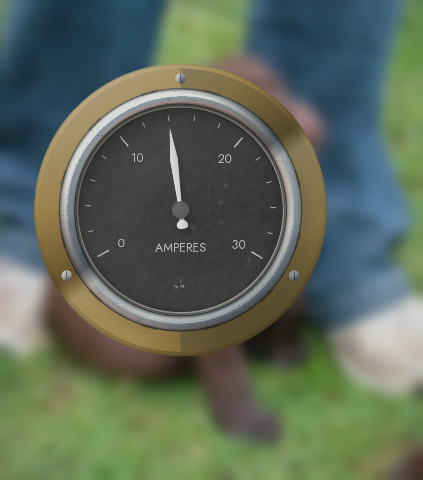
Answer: 14 A
